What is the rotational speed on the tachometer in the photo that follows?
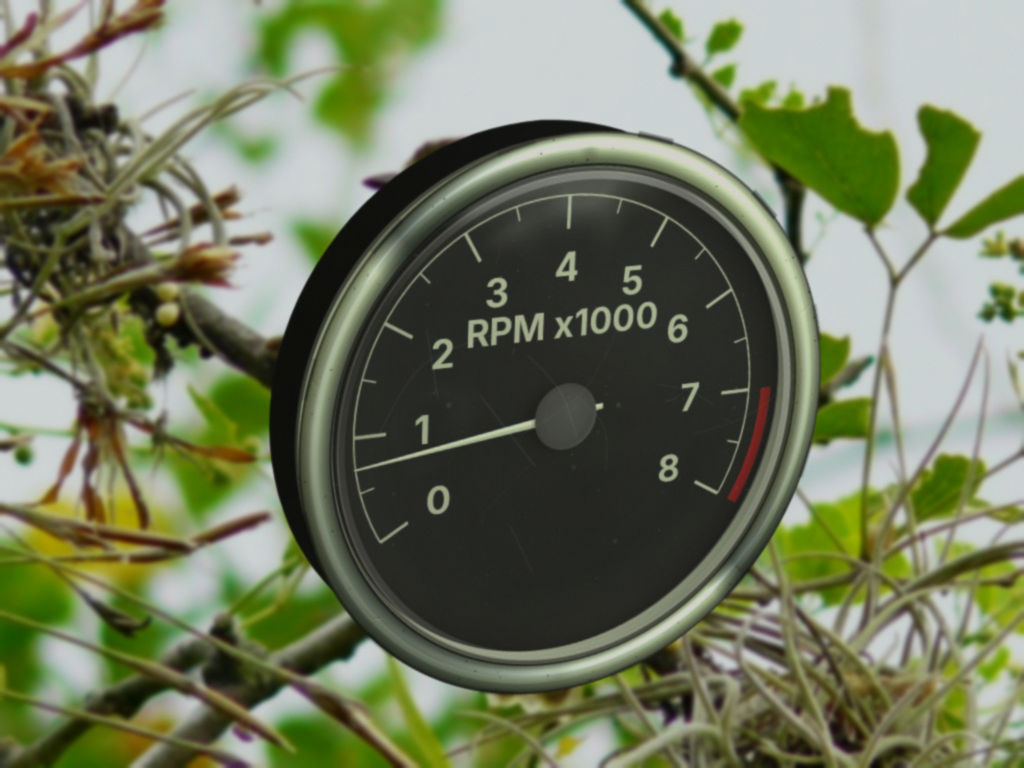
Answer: 750 rpm
